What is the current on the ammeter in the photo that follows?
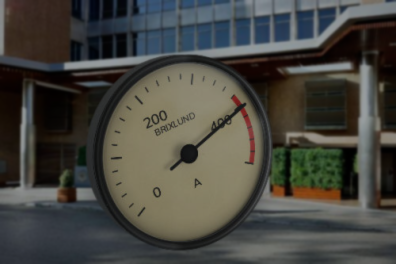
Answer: 400 A
